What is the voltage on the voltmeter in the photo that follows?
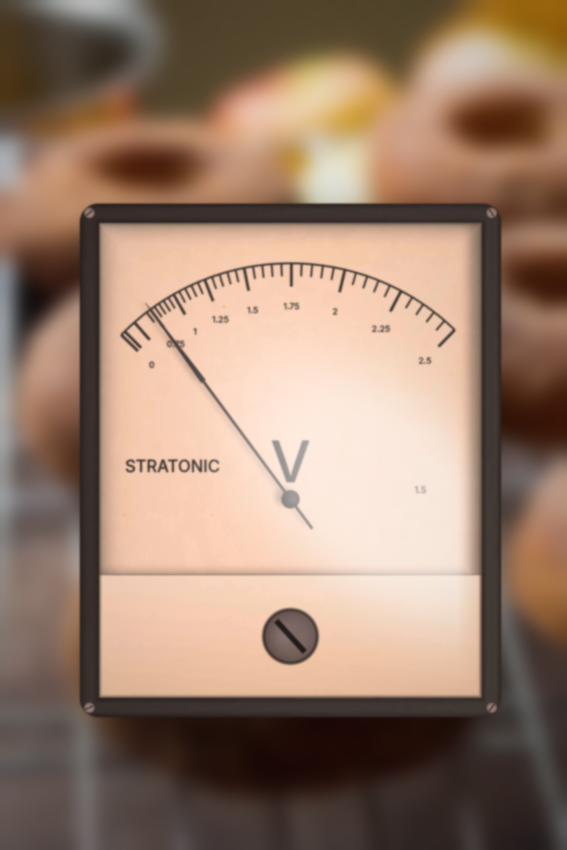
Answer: 0.75 V
